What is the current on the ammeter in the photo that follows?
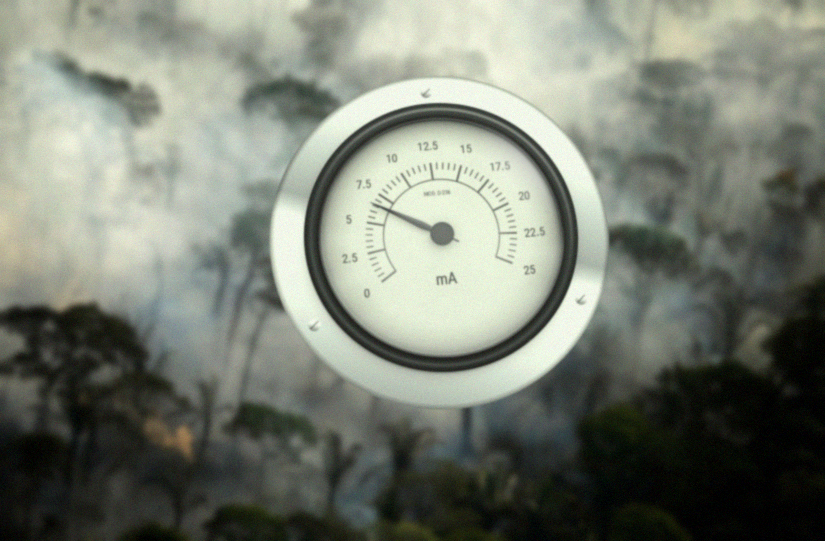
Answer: 6.5 mA
